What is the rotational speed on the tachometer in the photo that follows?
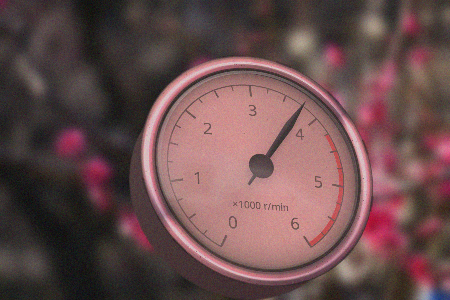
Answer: 3750 rpm
